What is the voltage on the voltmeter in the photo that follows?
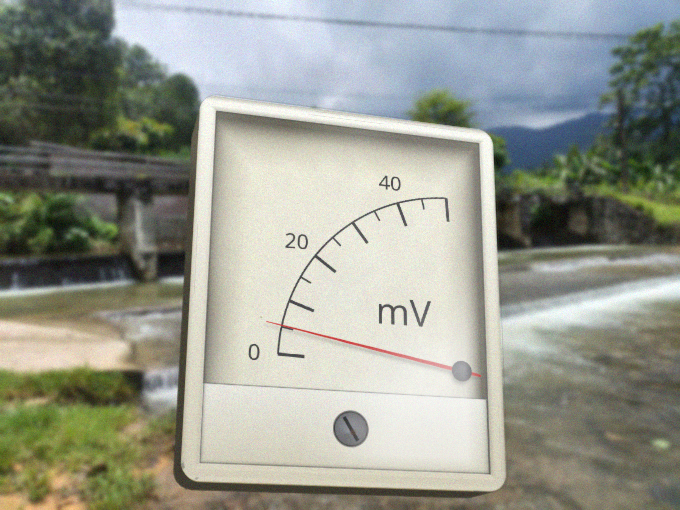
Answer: 5 mV
